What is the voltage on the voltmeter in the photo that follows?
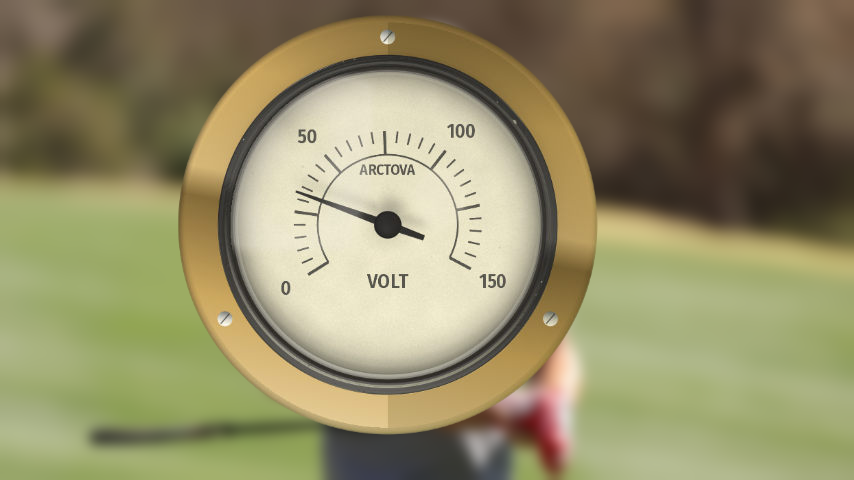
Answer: 32.5 V
